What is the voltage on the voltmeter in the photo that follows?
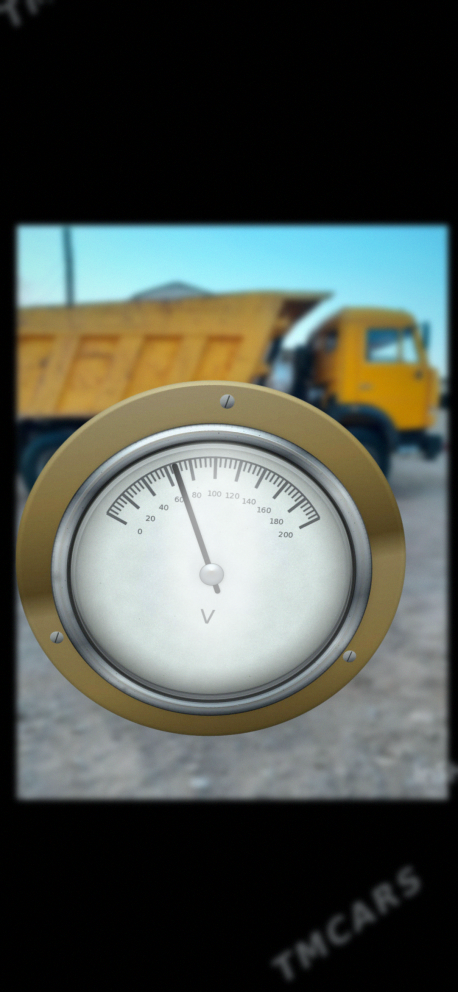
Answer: 68 V
